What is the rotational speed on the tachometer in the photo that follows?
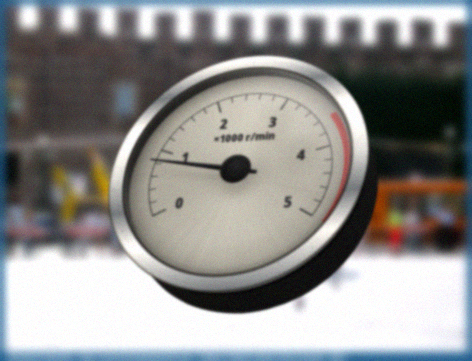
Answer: 800 rpm
